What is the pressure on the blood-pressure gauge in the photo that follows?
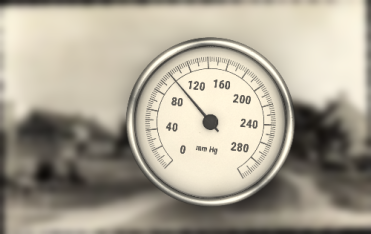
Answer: 100 mmHg
